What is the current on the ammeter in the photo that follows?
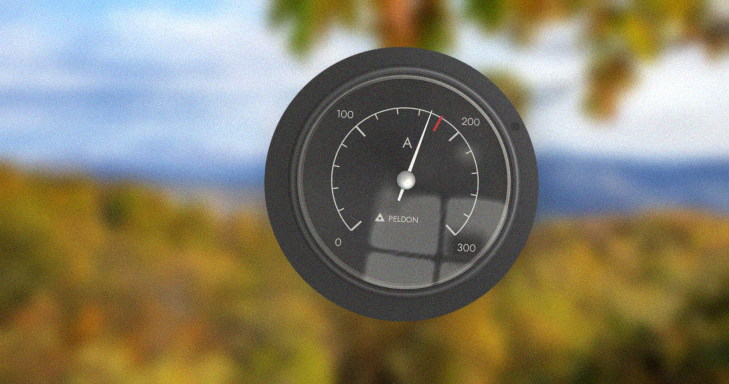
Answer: 170 A
